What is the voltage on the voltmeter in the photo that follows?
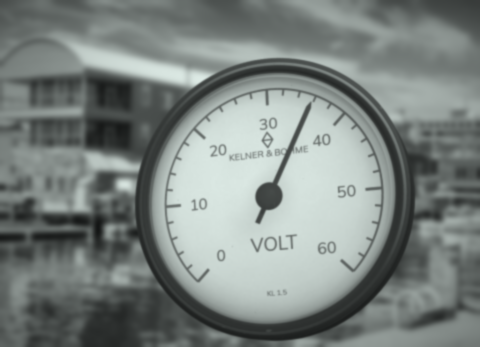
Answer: 36 V
